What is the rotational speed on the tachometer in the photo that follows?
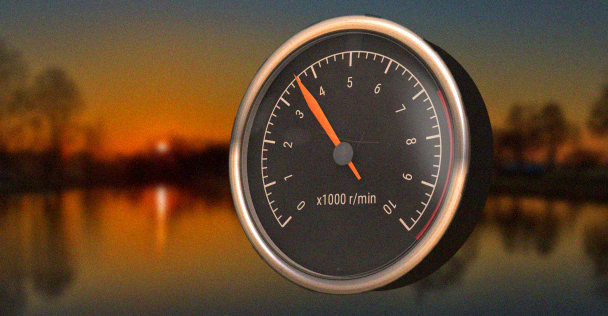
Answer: 3600 rpm
